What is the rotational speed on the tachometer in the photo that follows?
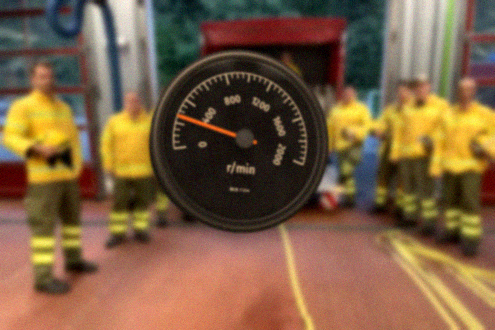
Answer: 250 rpm
